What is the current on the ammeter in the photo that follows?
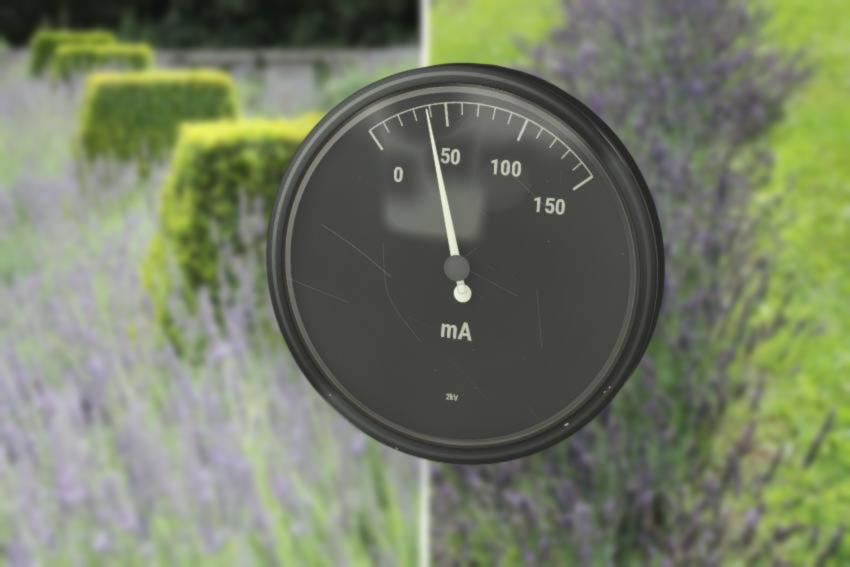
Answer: 40 mA
